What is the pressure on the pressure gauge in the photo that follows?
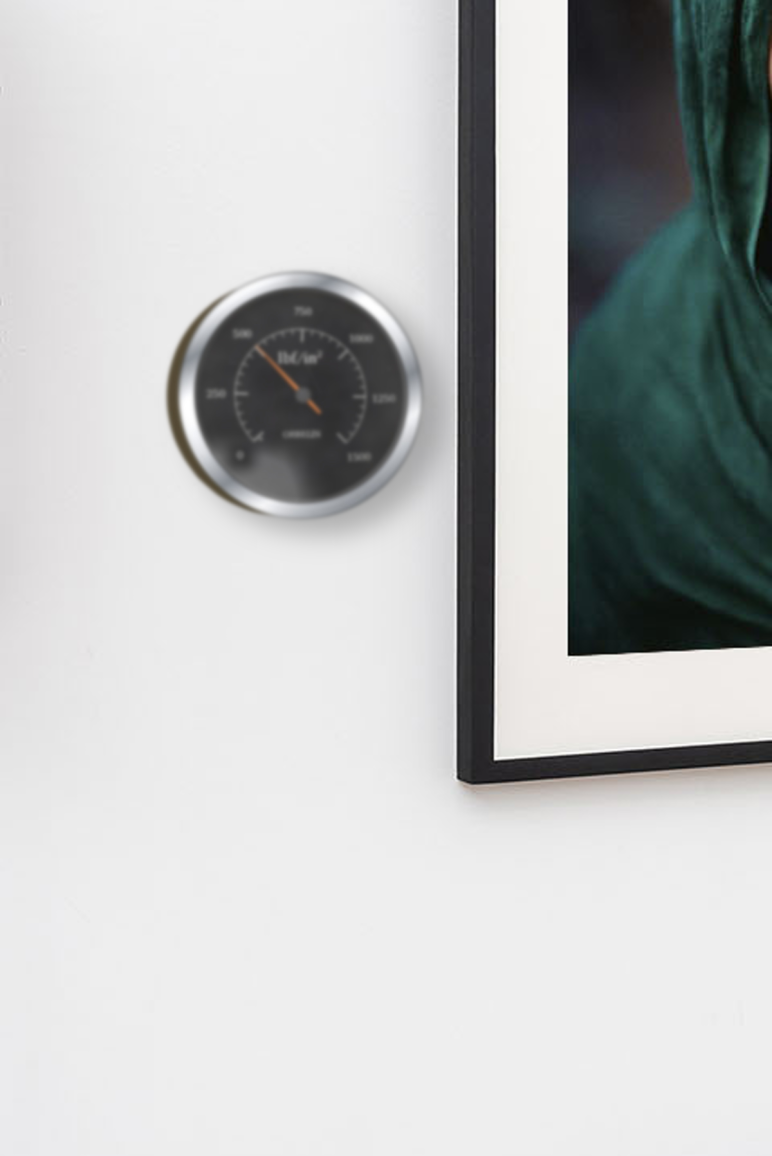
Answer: 500 psi
